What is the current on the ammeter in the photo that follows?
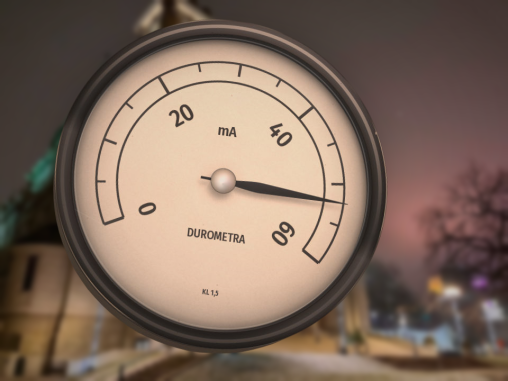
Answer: 52.5 mA
